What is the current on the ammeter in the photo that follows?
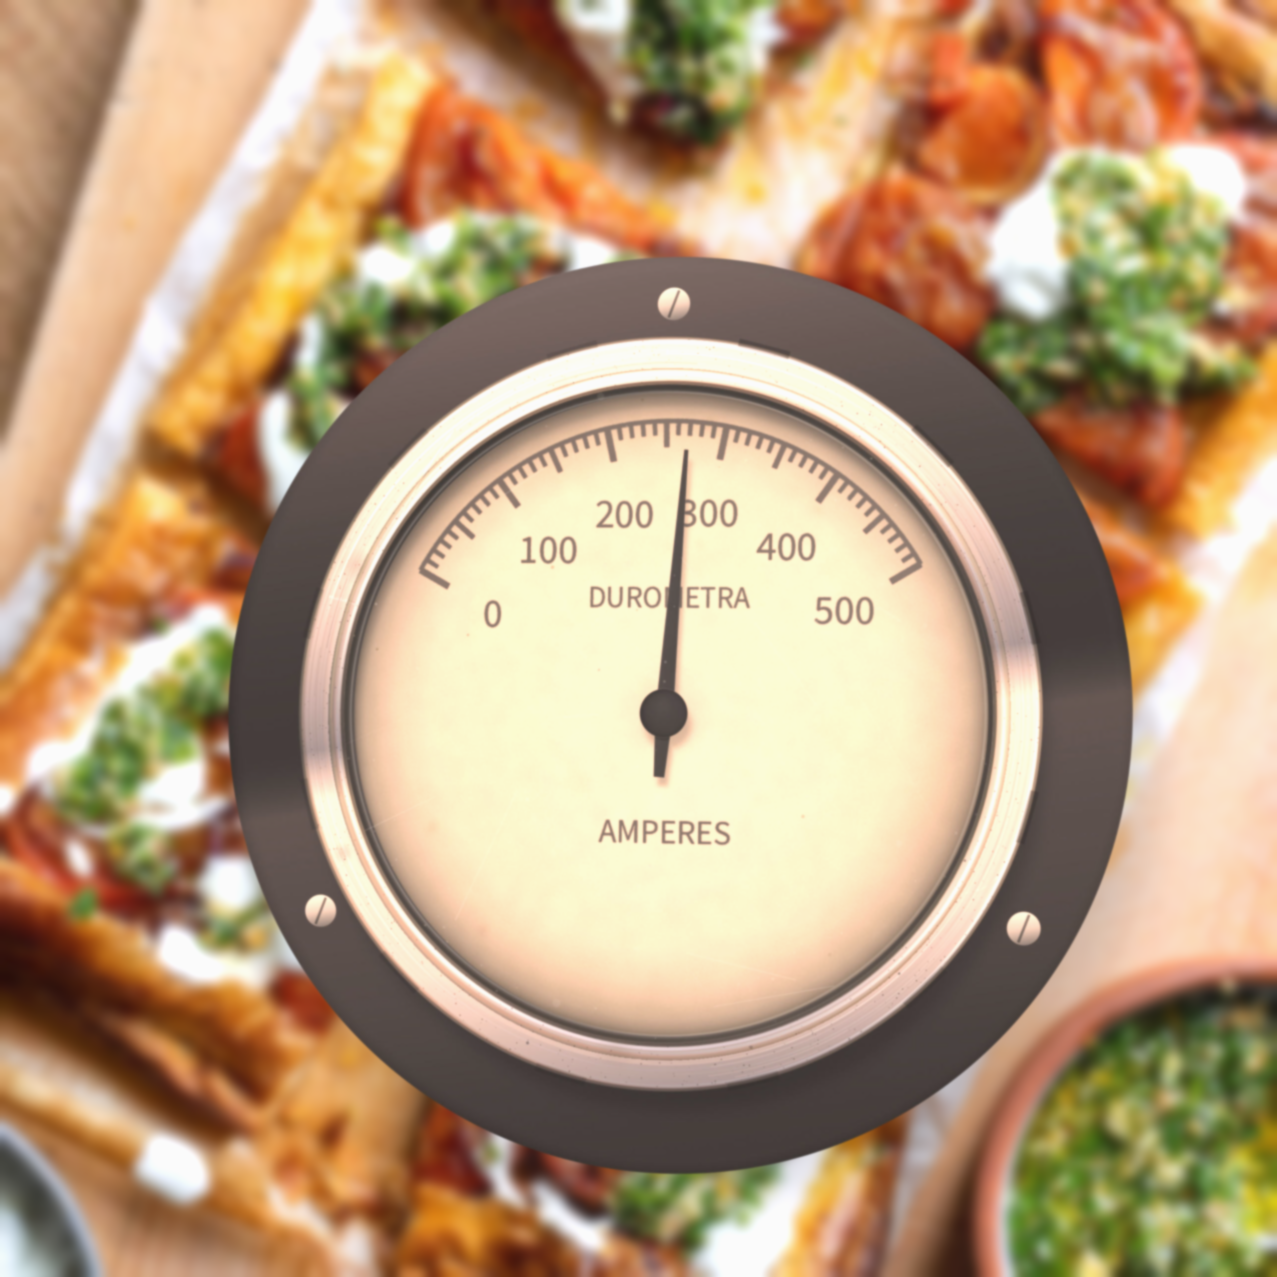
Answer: 270 A
